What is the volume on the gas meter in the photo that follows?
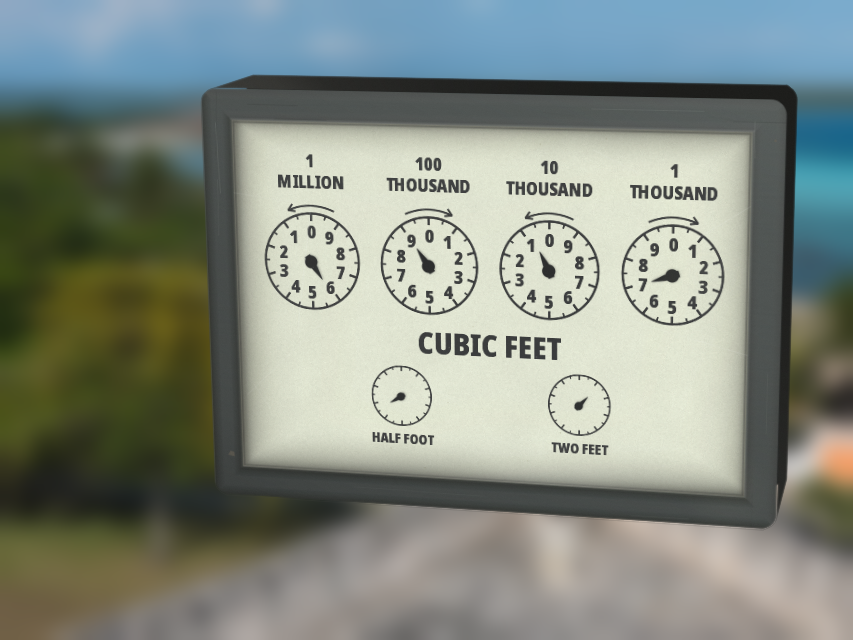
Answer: 590700 ft³
